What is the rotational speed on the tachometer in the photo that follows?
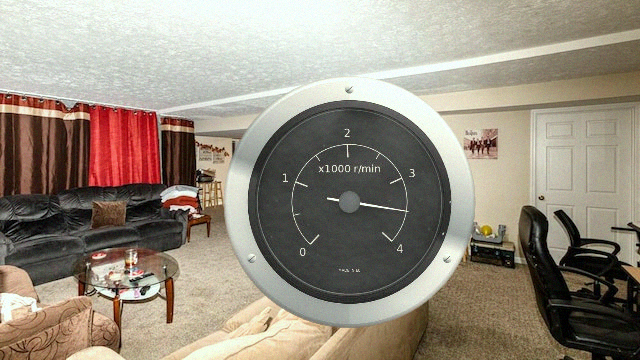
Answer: 3500 rpm
